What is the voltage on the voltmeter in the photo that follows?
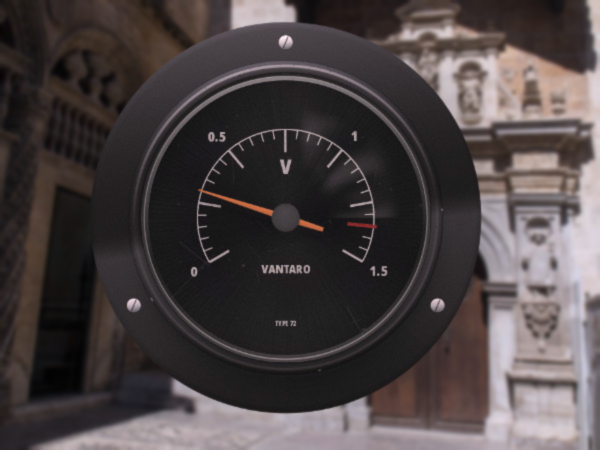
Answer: 0.3 V
